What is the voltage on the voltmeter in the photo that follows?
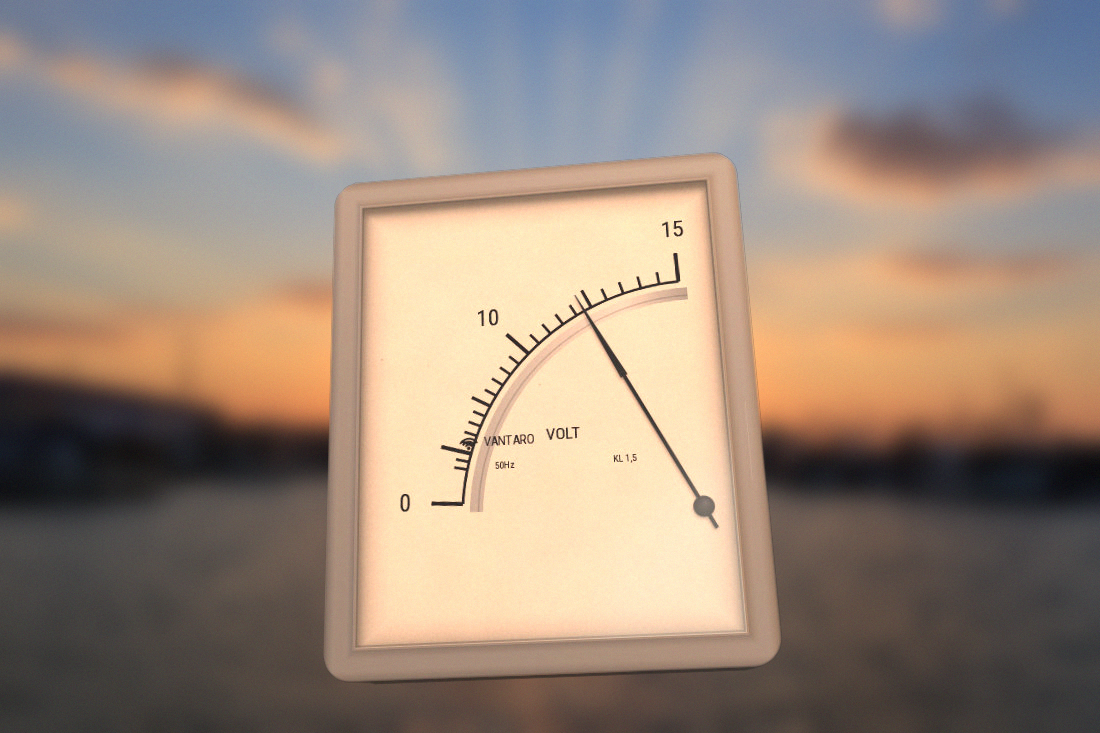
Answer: 12.25 V
